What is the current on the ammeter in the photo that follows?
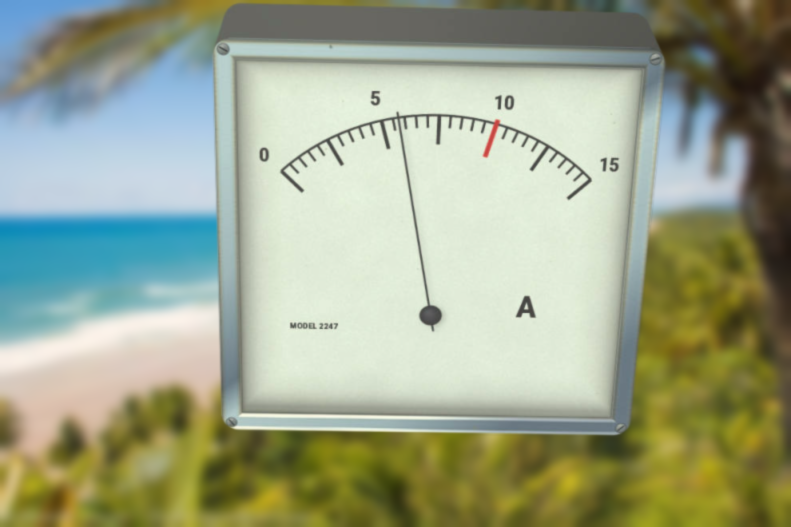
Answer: 5.75 A
